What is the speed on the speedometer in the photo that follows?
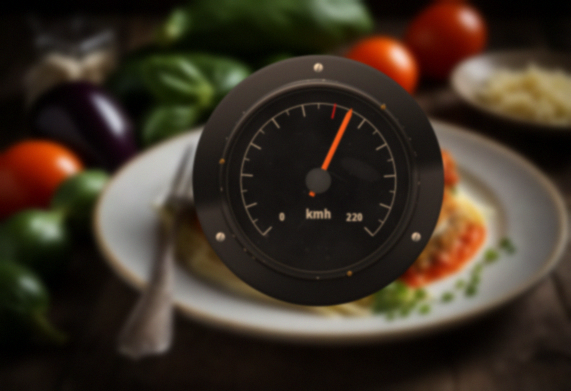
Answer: 130 km/h
